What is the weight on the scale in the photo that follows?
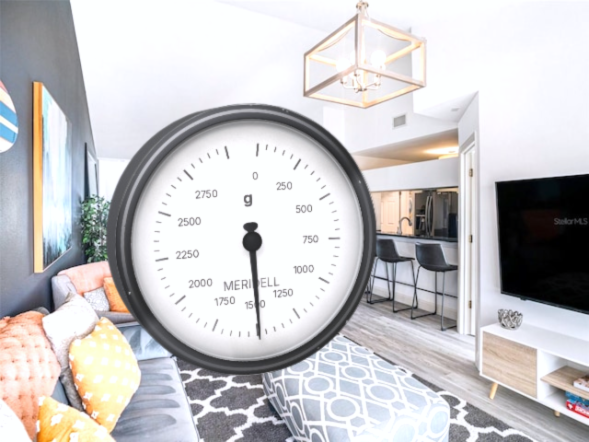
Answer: 1500 g
